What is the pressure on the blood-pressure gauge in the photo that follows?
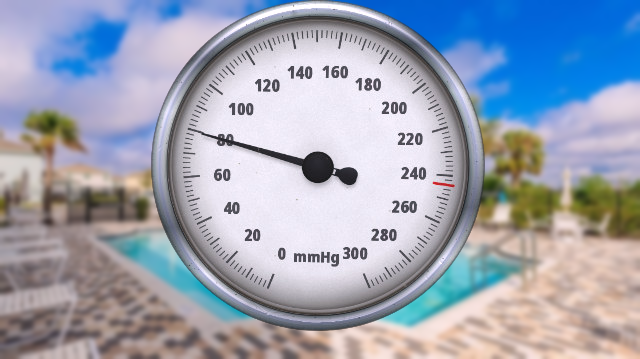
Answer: 80 mmHg
